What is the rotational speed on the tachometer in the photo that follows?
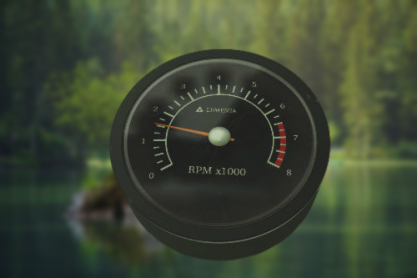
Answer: 1500 rpm
